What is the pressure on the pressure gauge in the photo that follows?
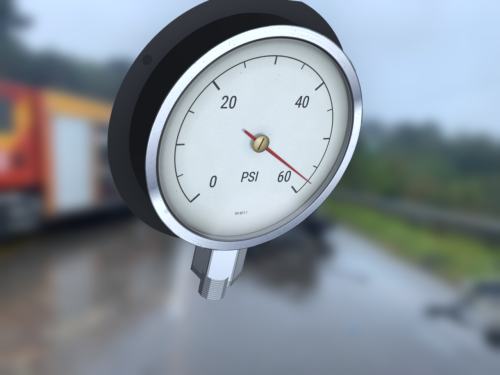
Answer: 57.5 psi
